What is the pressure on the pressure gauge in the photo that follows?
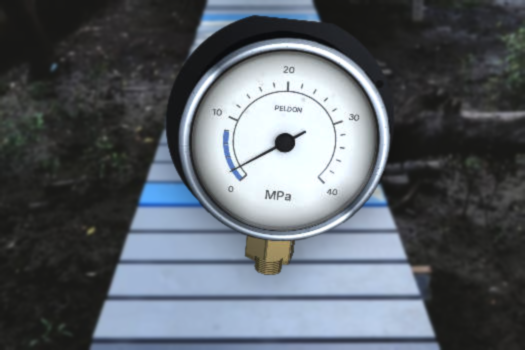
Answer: 2 MPa
